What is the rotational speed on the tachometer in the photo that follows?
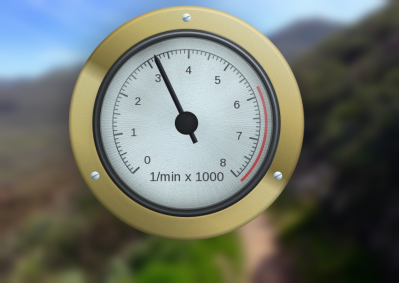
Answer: 3200 rpm
